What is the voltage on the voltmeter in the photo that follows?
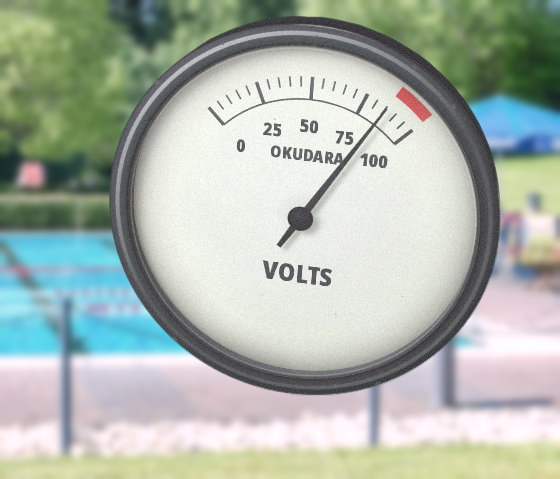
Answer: 85 V
